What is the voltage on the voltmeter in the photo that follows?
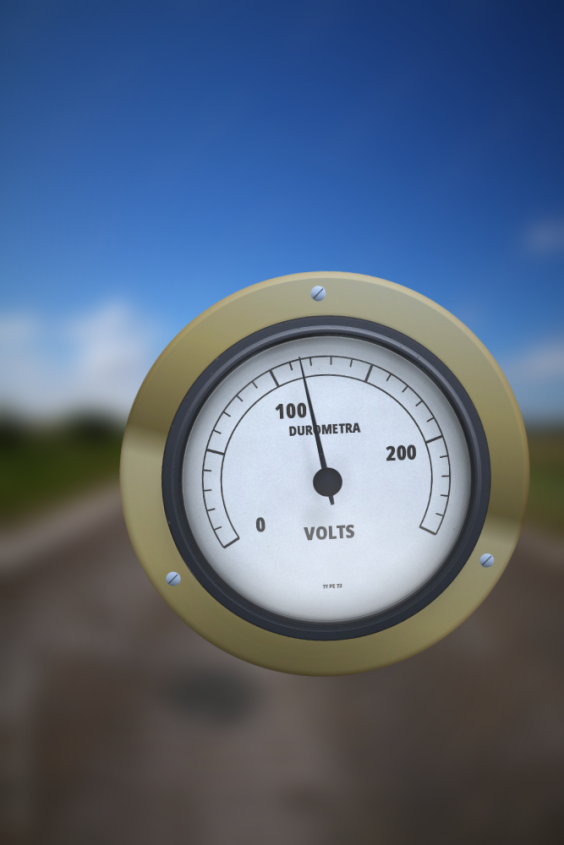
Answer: 115 V
